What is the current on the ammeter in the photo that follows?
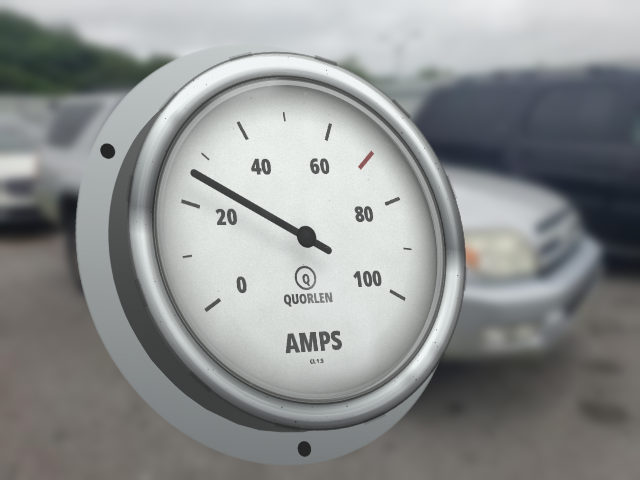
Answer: 25 A
